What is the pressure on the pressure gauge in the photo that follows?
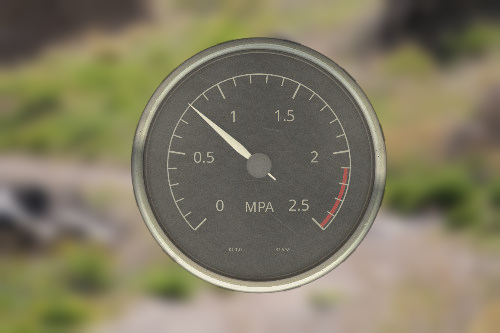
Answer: 0.8 MPa
